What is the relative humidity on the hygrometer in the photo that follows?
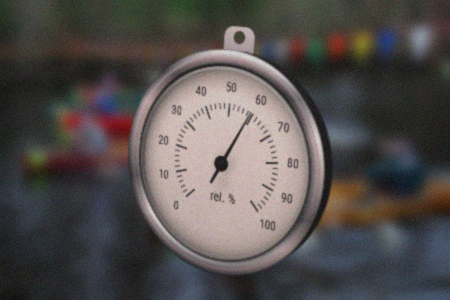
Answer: 60 %
